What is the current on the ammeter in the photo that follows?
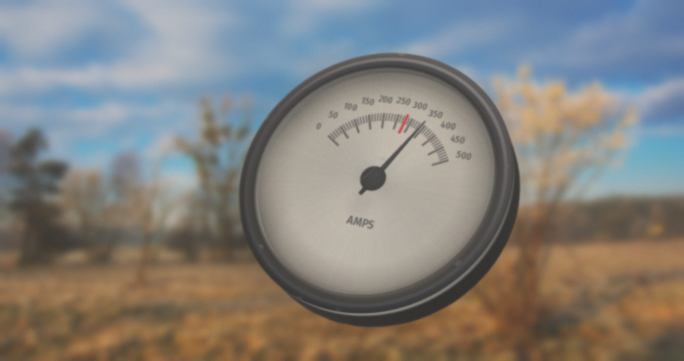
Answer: 350 A
